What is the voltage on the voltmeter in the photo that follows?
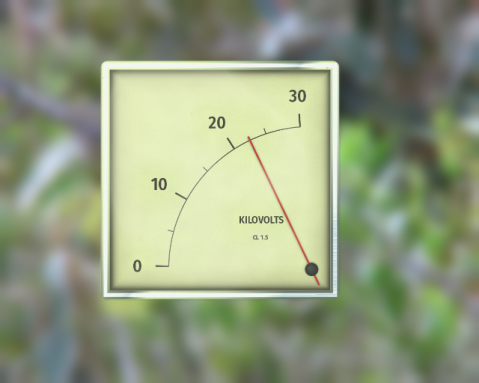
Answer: 22.5 kV
